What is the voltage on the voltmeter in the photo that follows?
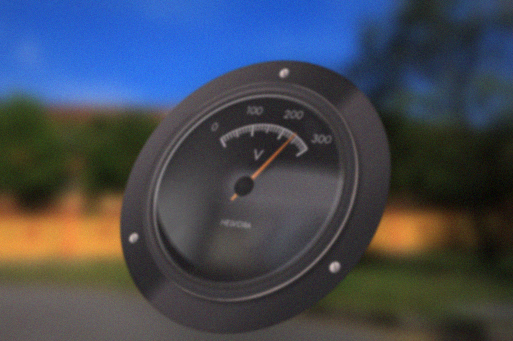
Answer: 250 V
